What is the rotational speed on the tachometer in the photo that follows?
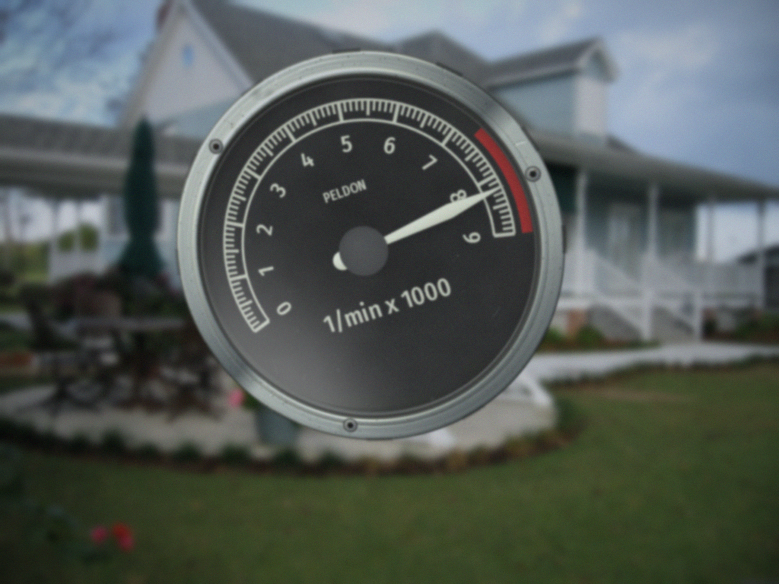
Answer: 8200 rpm
